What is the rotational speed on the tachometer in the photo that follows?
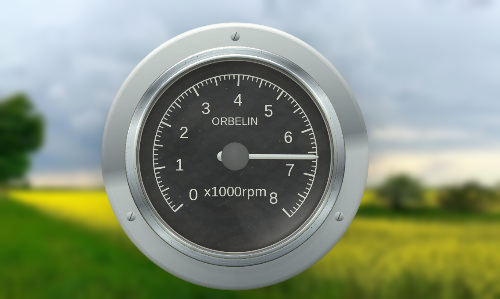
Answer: 6600 rpm
